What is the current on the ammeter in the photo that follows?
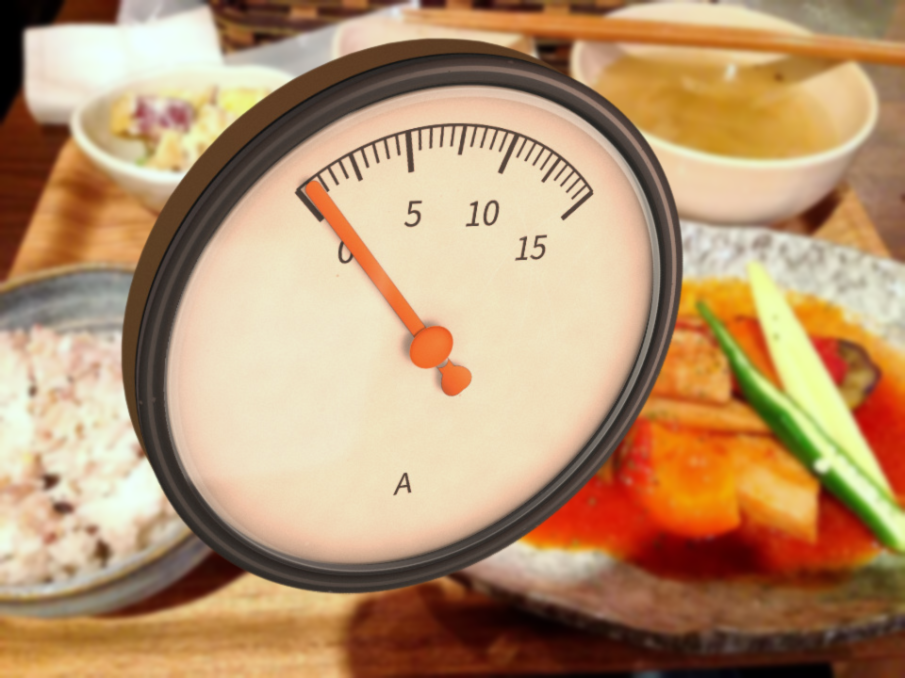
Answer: 0.5 A
